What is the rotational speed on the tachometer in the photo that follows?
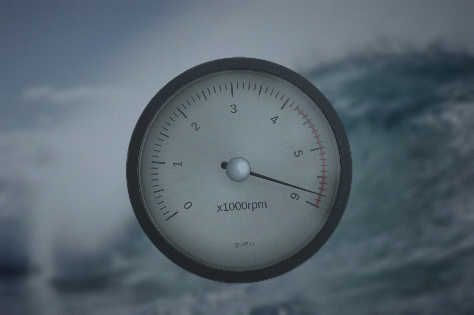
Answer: 5800 rpm
